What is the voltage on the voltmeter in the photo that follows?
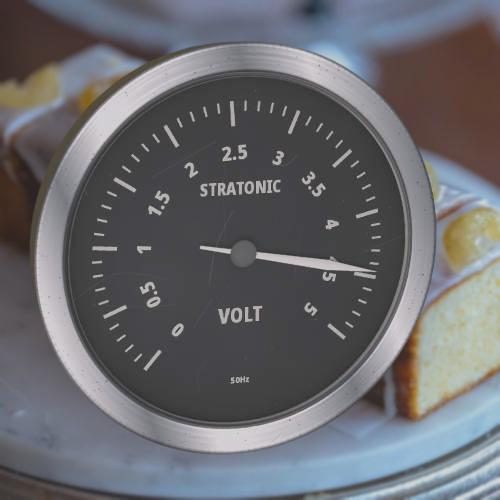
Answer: 4.45 V
